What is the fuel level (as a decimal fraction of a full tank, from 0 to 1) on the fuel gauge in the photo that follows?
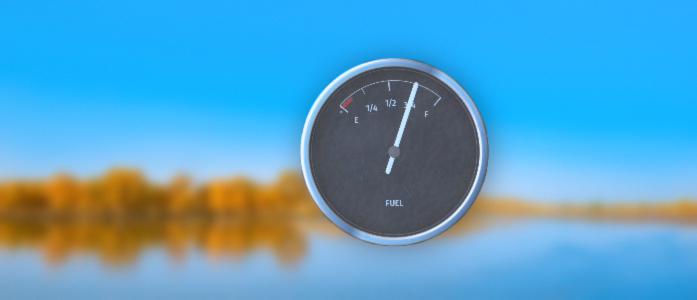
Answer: 0.75
